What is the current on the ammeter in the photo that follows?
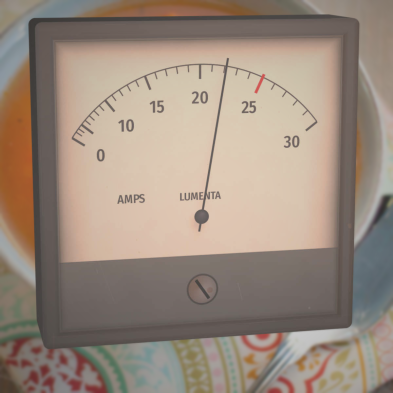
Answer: 22 A
